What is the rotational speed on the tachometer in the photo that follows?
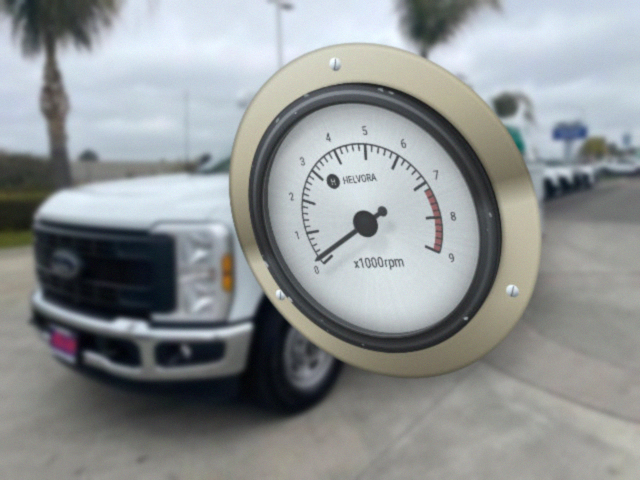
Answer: 200 rpm
